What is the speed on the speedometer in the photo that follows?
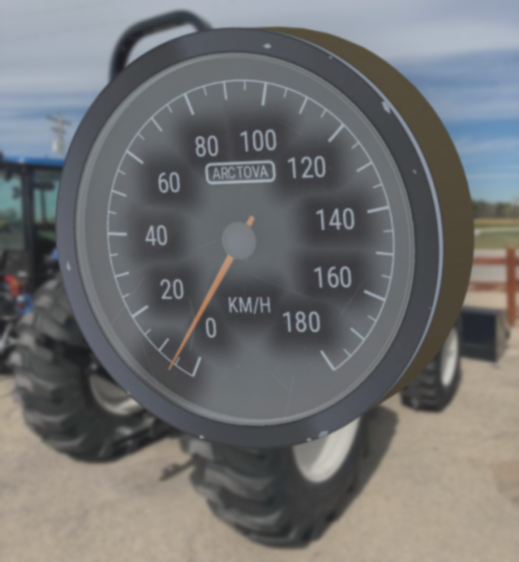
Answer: 5 km/h
